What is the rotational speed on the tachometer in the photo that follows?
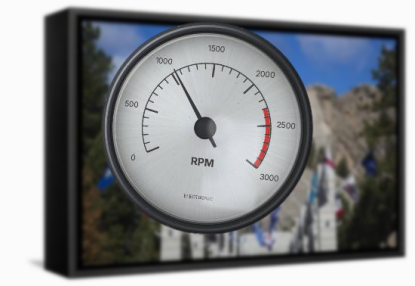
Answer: 1050 rpm
